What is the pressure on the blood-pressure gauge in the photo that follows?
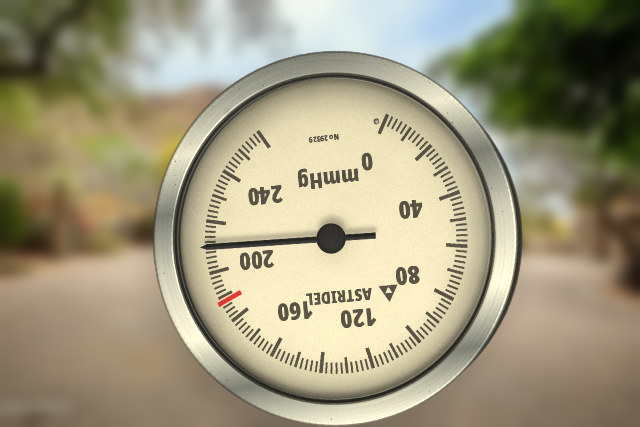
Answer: 210 mmHg
